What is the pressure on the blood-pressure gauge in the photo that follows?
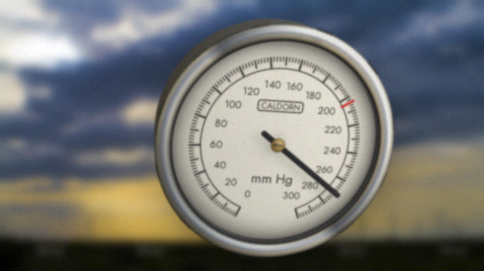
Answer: 270 mmHg
